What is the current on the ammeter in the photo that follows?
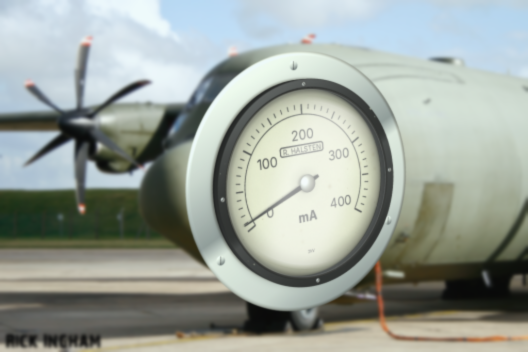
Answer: 10 mA
